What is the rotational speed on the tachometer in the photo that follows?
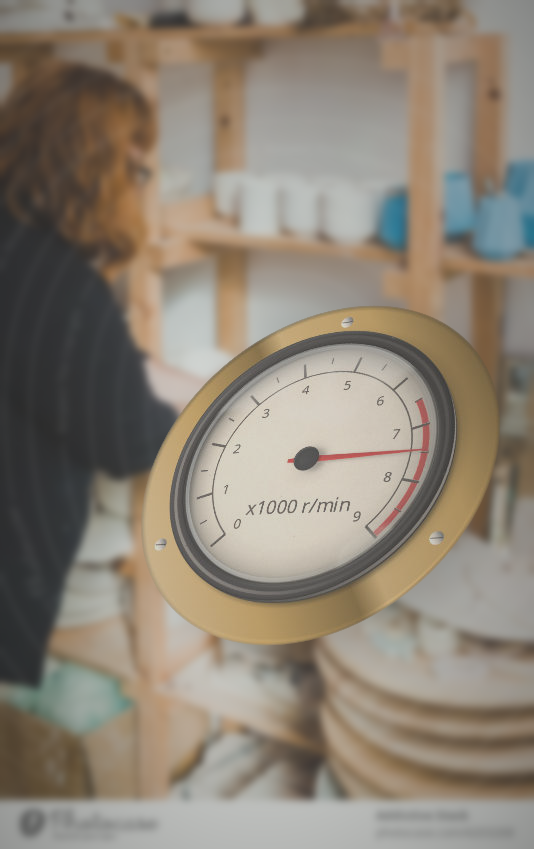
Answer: 7500 rpm
